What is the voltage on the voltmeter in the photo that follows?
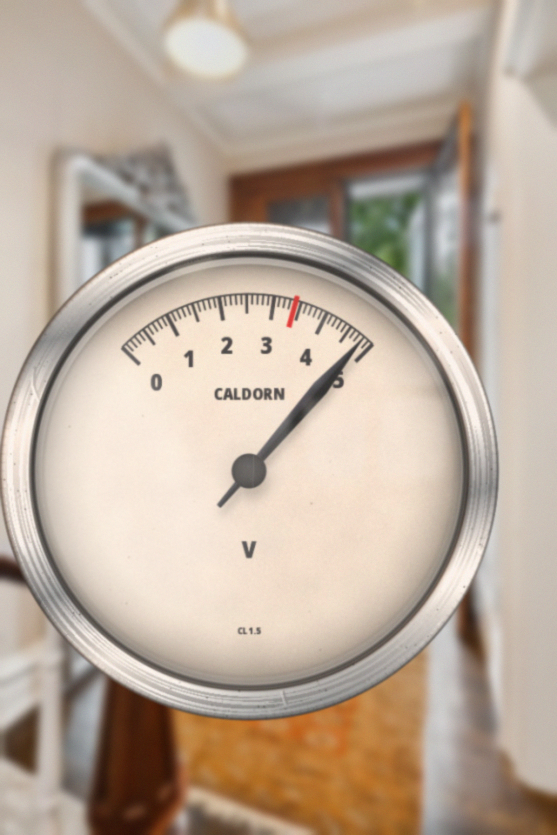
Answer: 4.8 V
